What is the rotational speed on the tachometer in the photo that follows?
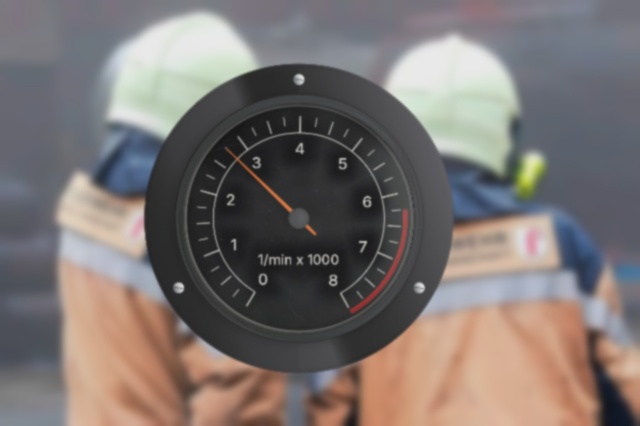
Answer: 2750 rpm
